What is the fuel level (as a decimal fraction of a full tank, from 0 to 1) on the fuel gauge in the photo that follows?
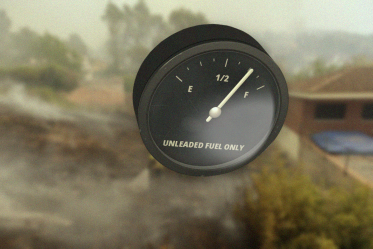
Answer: 0.75
